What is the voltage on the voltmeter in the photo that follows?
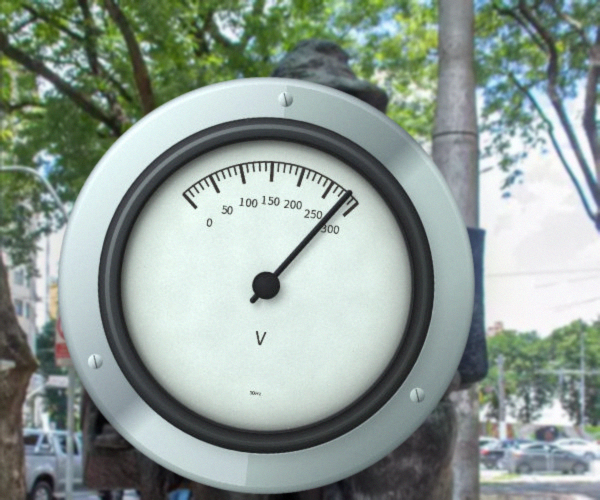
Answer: 280 V
